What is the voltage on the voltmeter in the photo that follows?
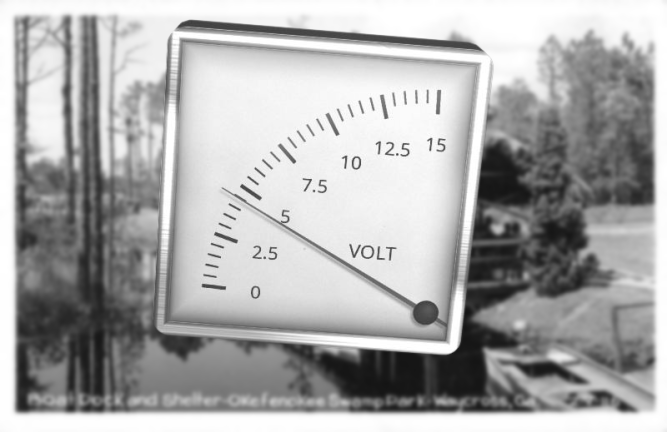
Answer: 4.5 V
